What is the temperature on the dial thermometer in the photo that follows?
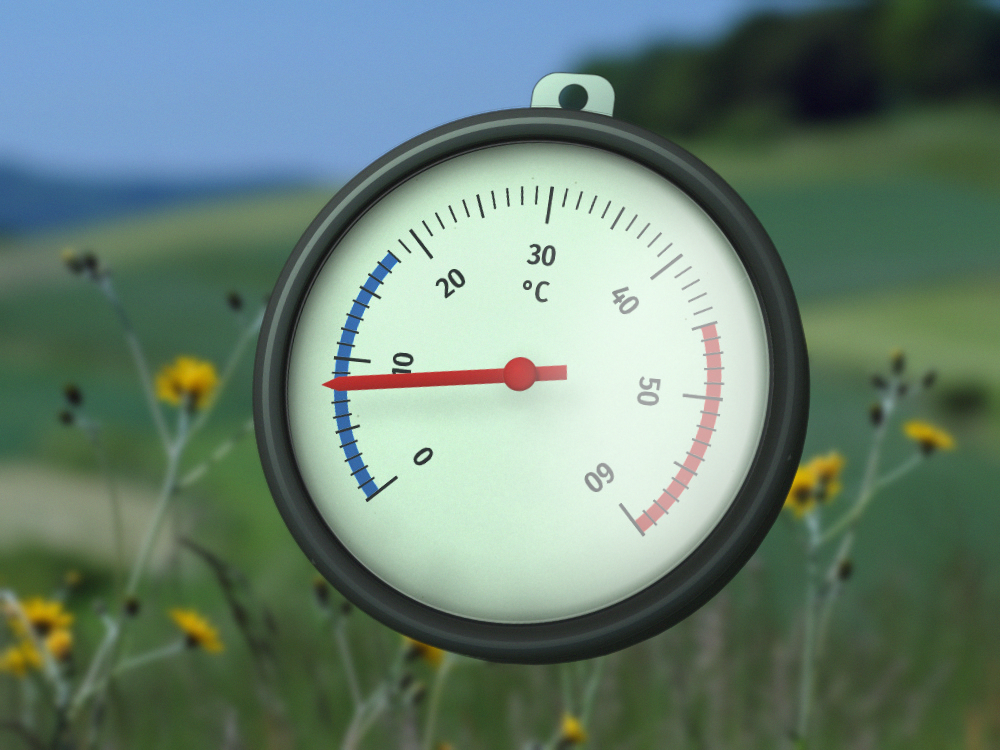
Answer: 8 °C
